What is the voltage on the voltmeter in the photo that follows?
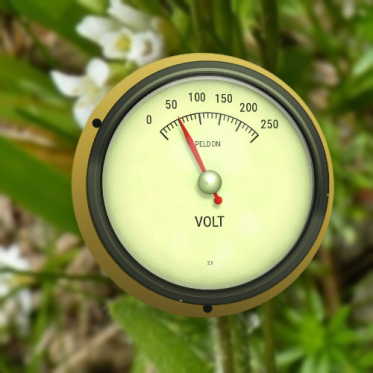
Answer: 50 V
